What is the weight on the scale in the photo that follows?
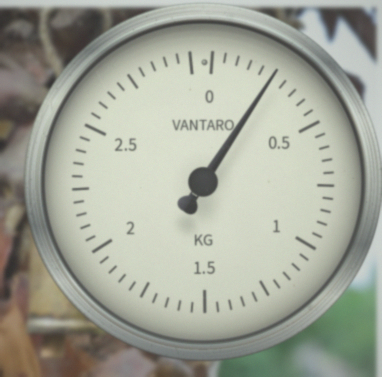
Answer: 0.25 kg
